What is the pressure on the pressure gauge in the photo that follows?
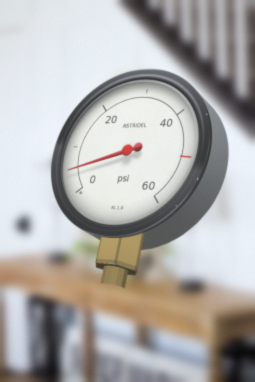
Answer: 5 psi
